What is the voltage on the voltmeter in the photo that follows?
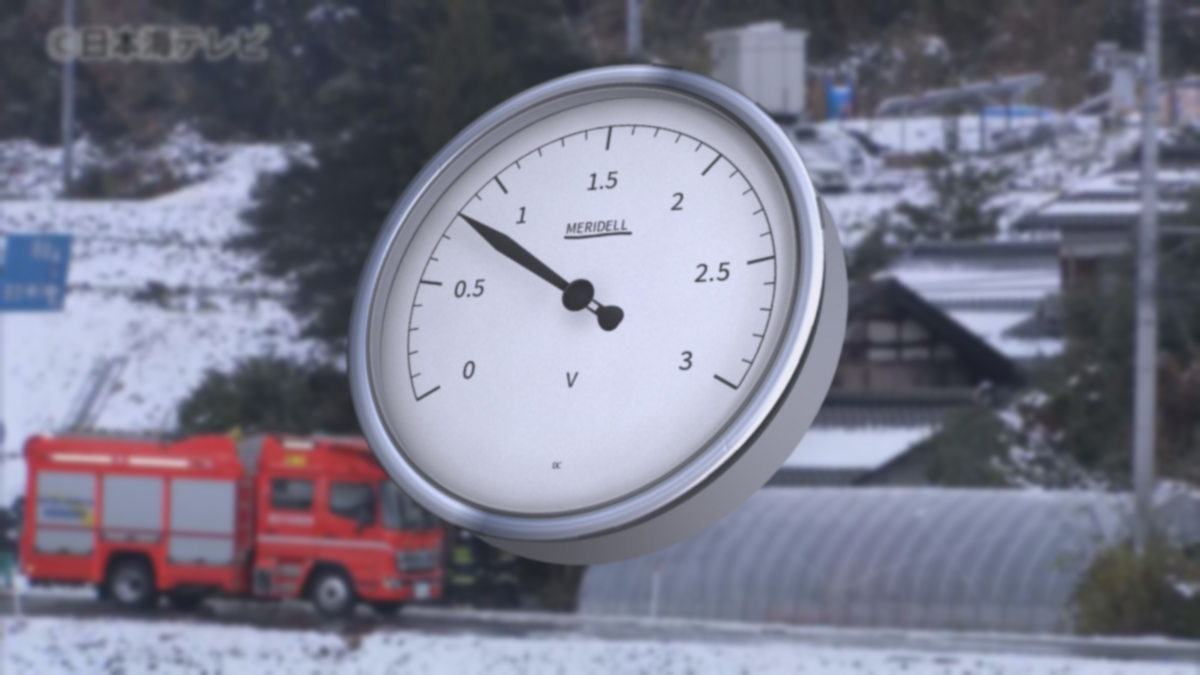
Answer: 0.8 V
